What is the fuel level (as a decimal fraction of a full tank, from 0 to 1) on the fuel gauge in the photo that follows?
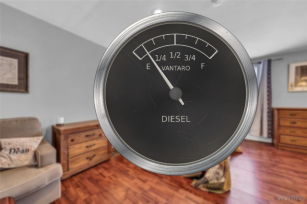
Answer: 0.125
